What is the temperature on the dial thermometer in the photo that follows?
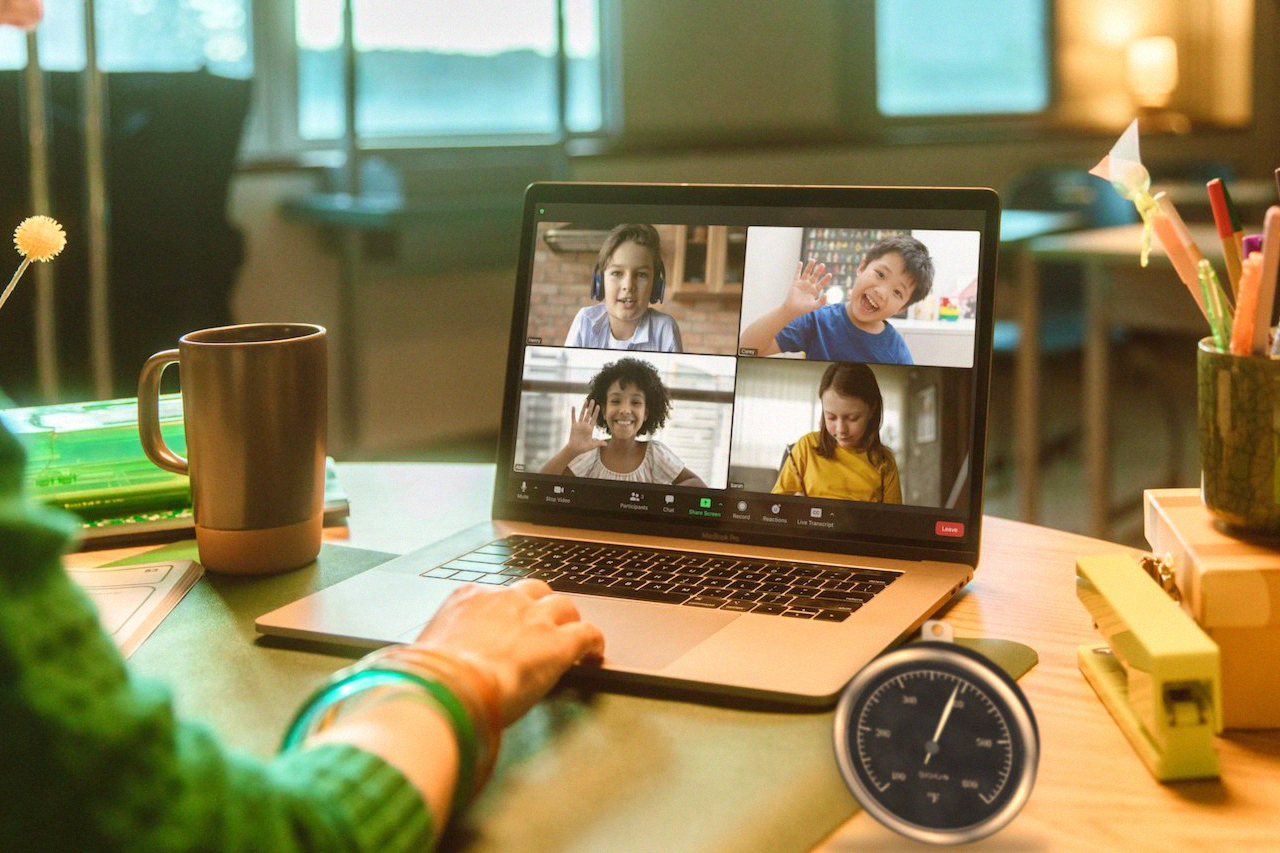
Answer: 390 °F
